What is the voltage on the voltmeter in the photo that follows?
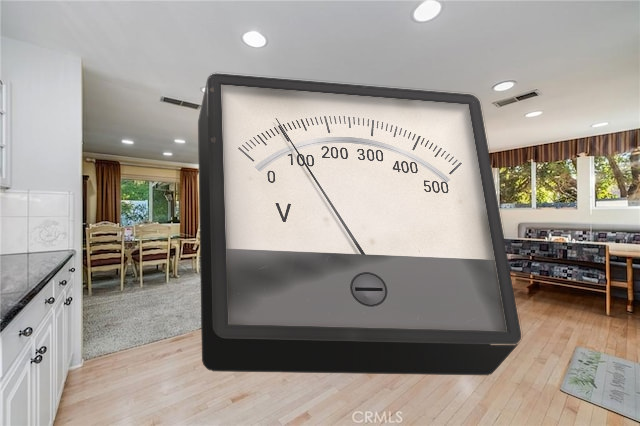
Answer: 100 V
